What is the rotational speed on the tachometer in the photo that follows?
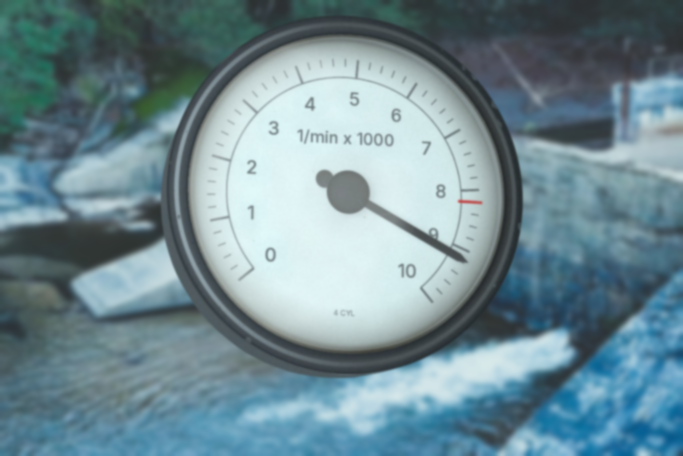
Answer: 9200 rpm
